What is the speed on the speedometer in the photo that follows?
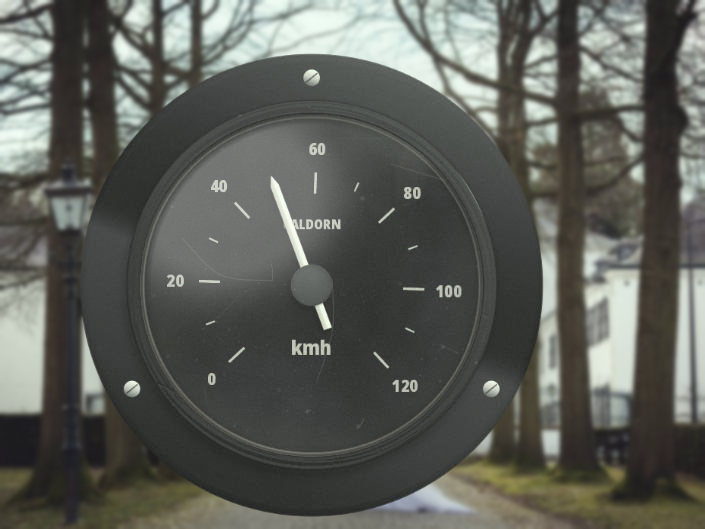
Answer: 50 km/h
